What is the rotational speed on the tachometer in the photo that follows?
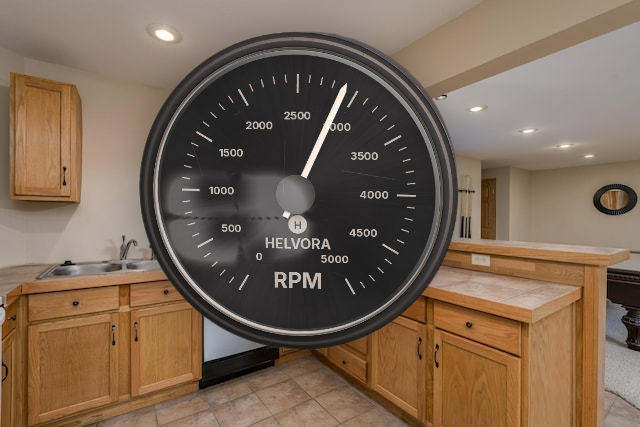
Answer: 2900 rpm
